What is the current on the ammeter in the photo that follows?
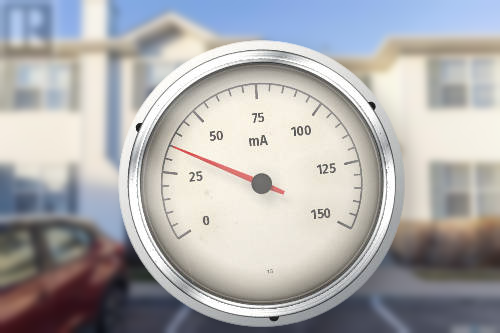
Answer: 35 mA
